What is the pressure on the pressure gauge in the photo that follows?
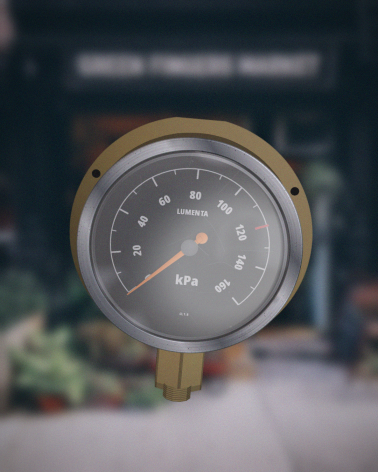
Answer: 0 kPa
